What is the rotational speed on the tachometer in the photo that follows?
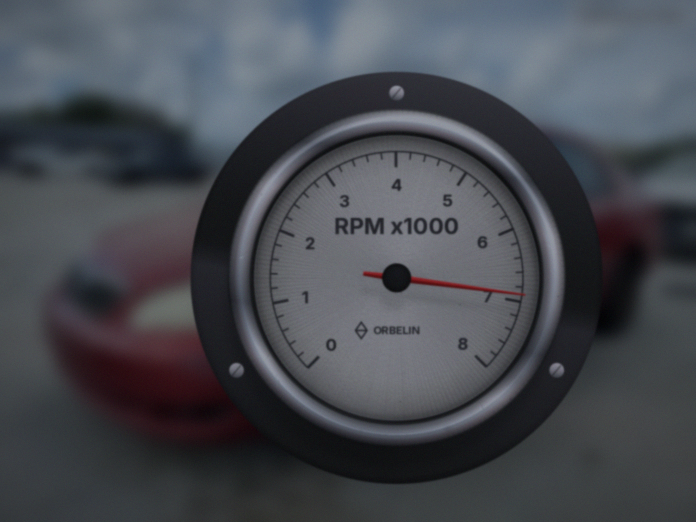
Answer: 6900 rpm
